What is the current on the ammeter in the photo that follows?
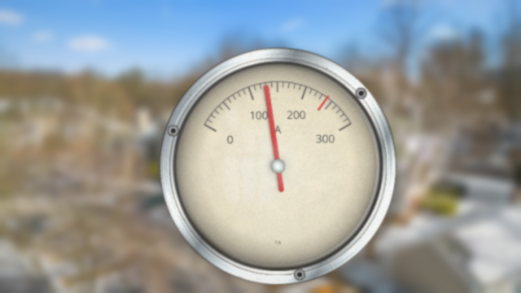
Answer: 130 A
